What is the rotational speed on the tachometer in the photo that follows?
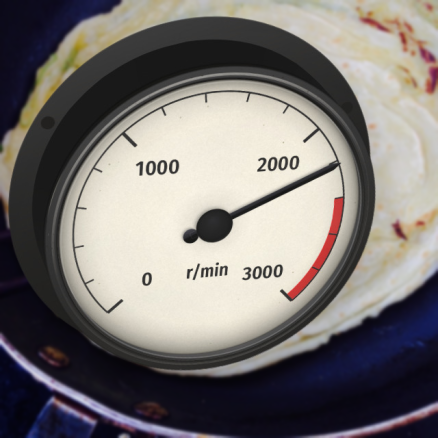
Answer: 2200 rpm
